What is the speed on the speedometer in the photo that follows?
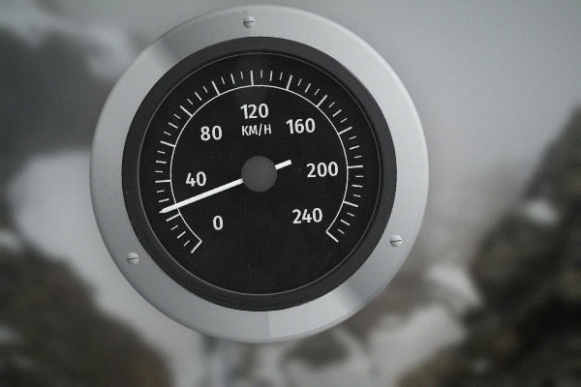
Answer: 25 km/h
